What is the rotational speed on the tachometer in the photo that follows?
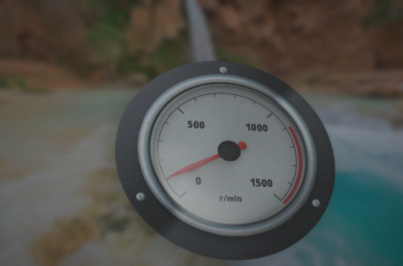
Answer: 100 rpm
